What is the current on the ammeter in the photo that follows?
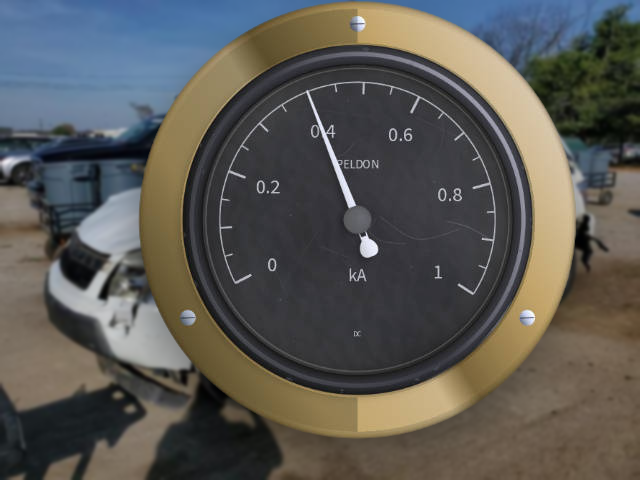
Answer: 0.4 kA
